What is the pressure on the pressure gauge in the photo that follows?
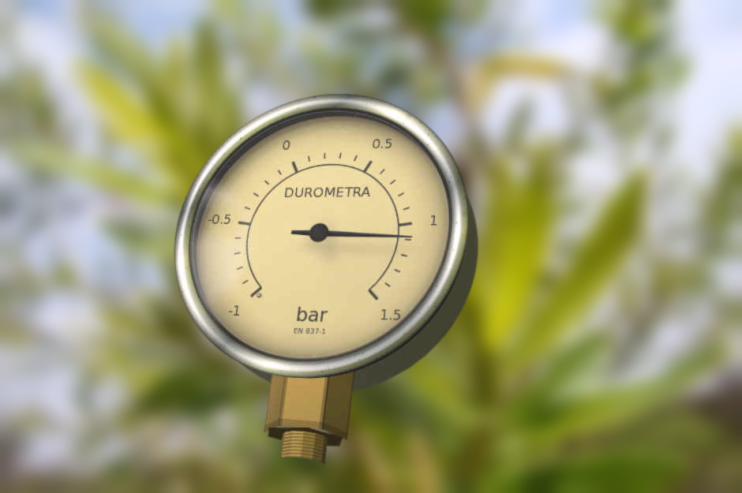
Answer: 1.1 bar
